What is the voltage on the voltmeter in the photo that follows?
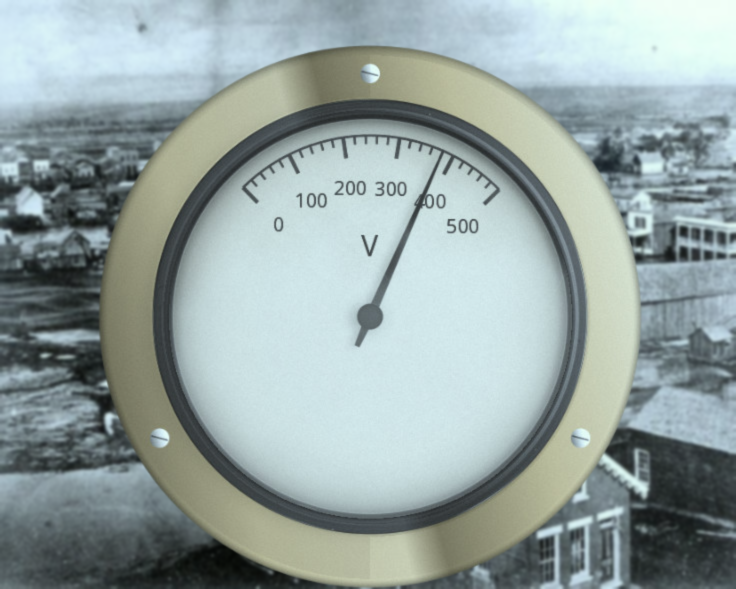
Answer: 380 V
